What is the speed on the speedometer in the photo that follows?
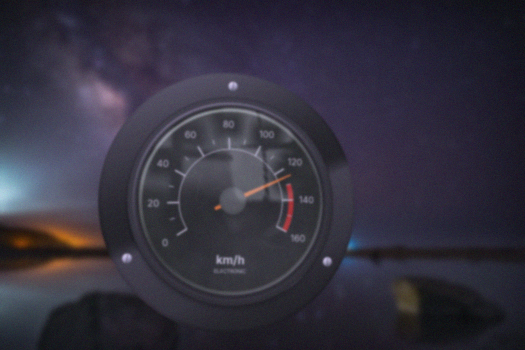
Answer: 125 km/h
